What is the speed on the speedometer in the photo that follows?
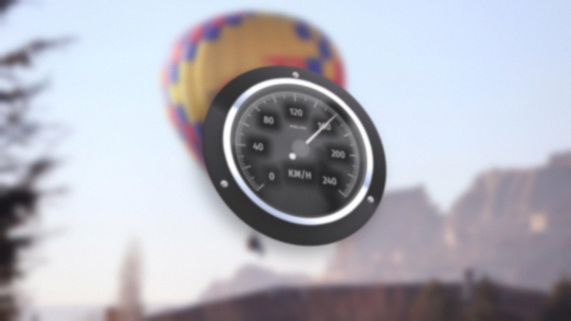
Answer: 160 km/h
